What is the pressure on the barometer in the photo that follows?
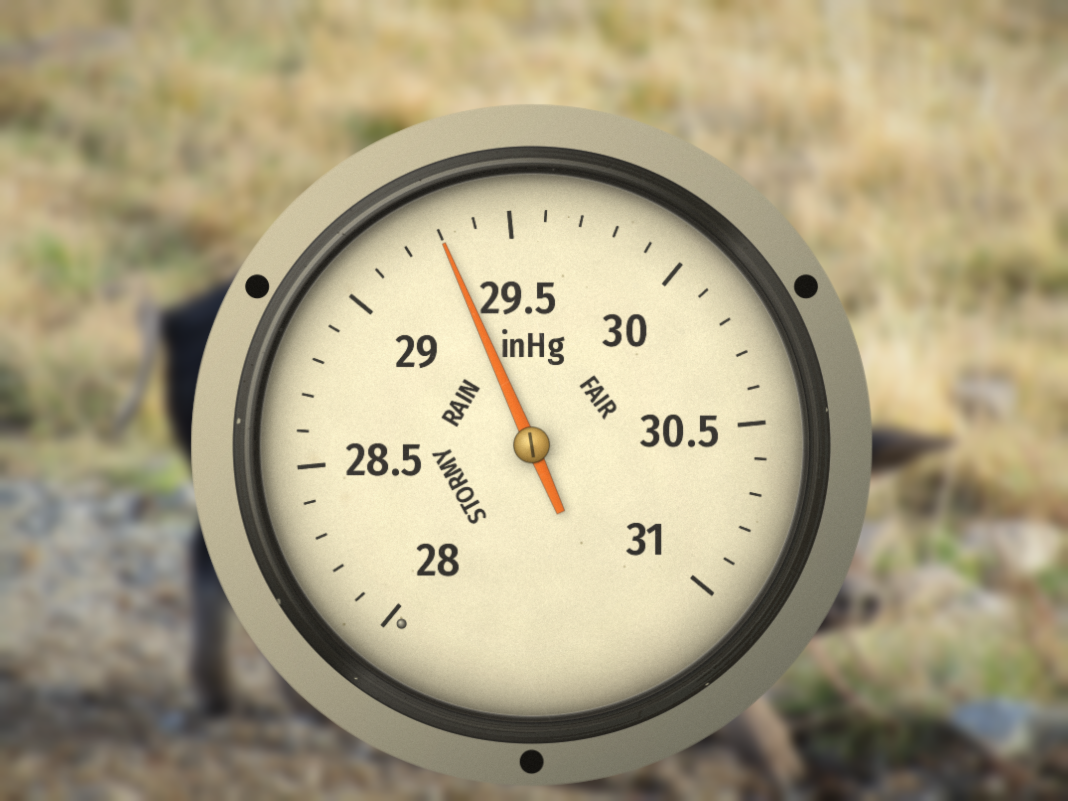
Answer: 29.3 inHg
